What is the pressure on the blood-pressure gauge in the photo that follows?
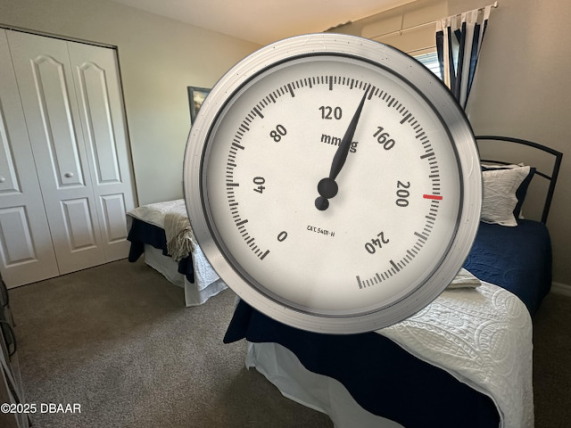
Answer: 138 mmHg
